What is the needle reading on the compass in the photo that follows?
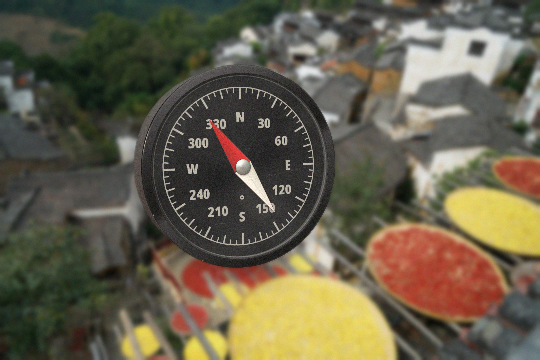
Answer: 325 °
